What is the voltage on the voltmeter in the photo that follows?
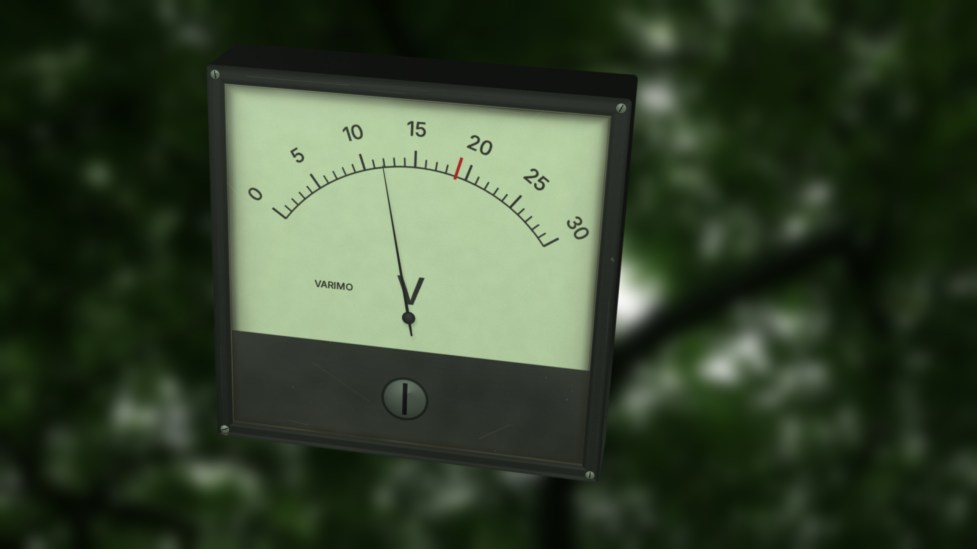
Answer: 12 V
